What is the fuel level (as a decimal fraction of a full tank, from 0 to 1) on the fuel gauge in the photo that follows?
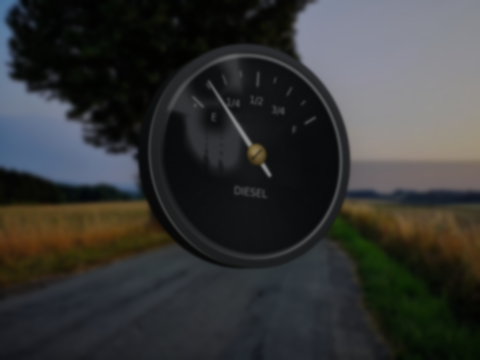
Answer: 0.125
